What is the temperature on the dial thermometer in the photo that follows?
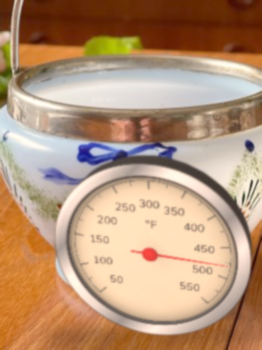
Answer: 475 °F
